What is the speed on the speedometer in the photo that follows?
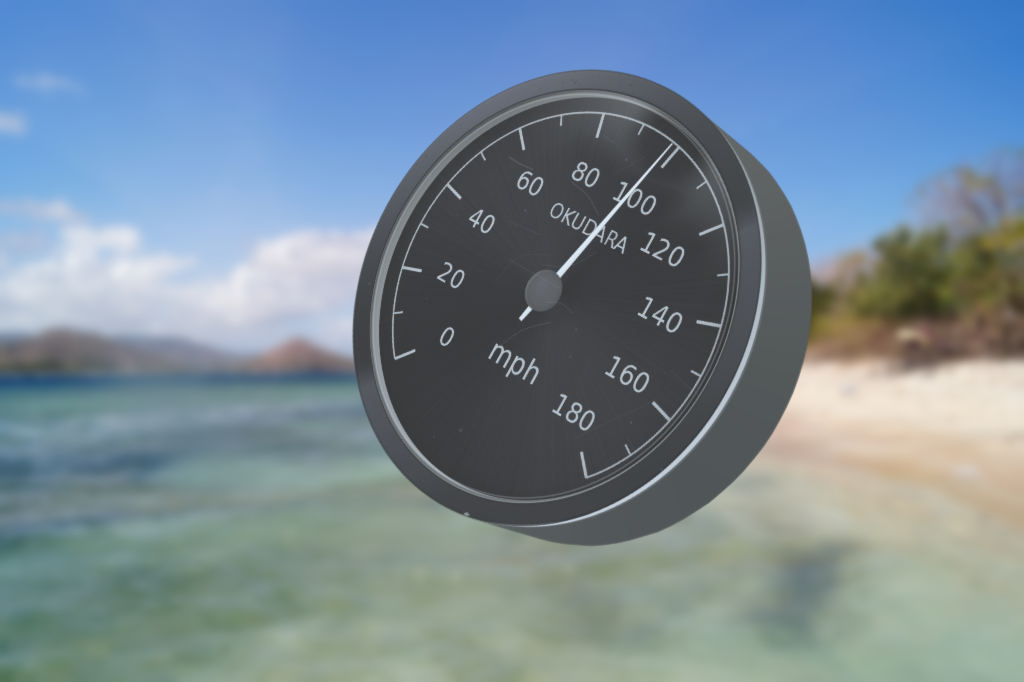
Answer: 100 mph
